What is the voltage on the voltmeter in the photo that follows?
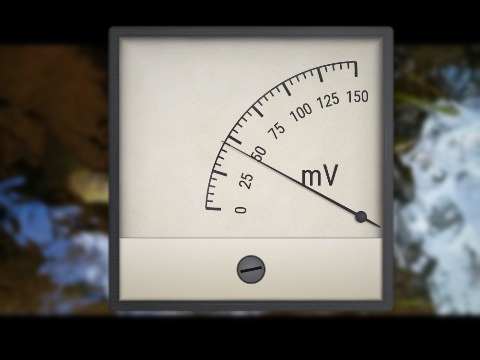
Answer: 45 mV
